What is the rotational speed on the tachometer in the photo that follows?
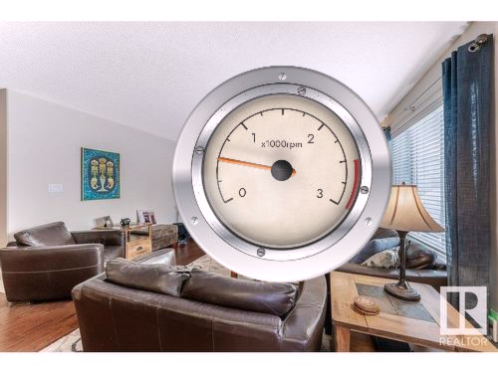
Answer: 500 rpm
